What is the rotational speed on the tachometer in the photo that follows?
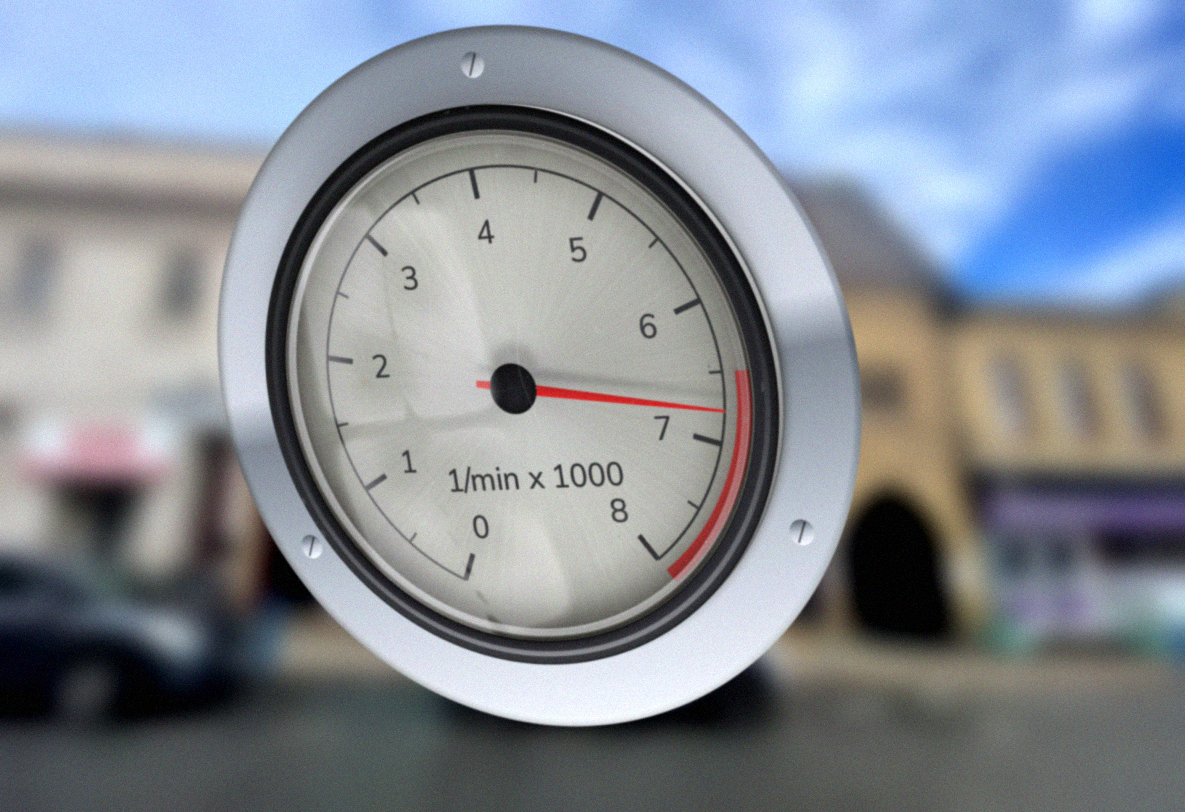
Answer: 6750 rpm
